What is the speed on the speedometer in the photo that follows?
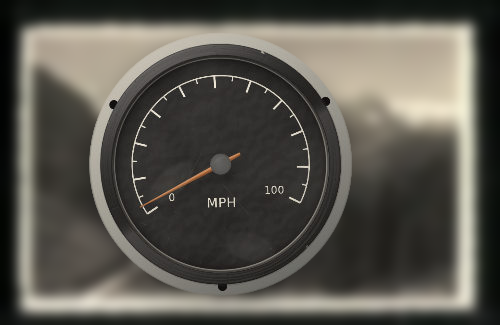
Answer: 2.5 mph
